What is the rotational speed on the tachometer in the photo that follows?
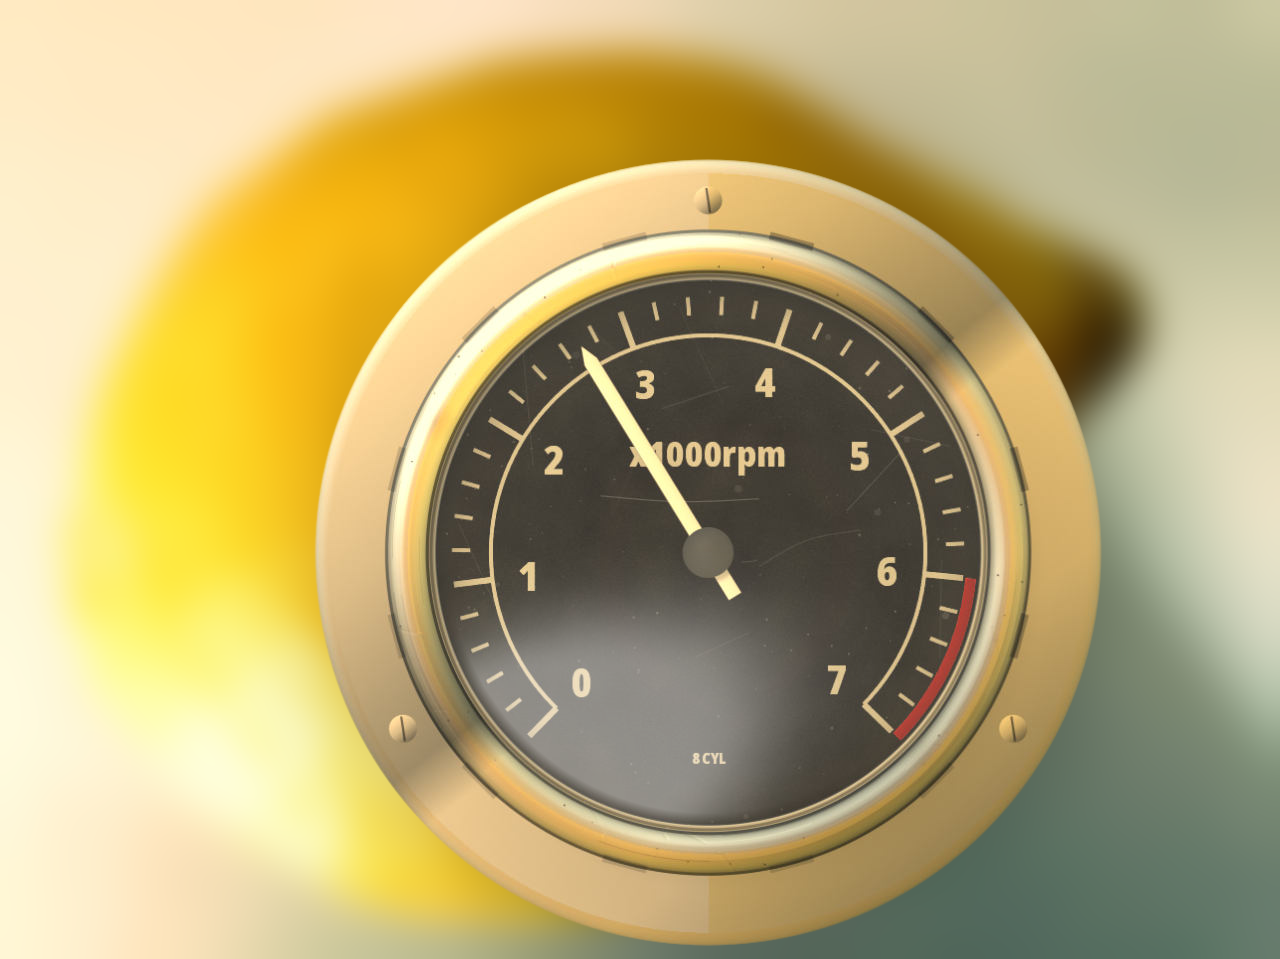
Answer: 2700 rpm
